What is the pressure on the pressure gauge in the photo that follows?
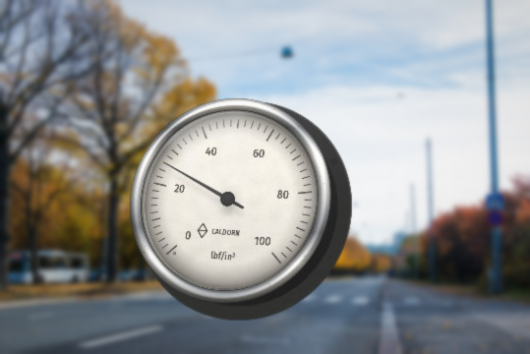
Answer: 26 psi
